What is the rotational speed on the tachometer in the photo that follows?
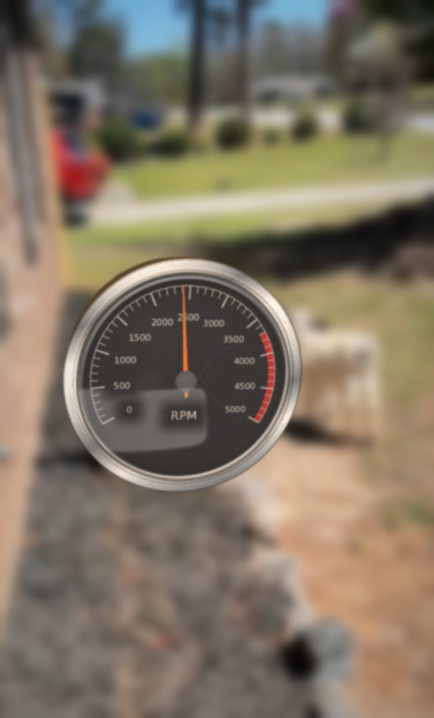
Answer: 2400 rpm
